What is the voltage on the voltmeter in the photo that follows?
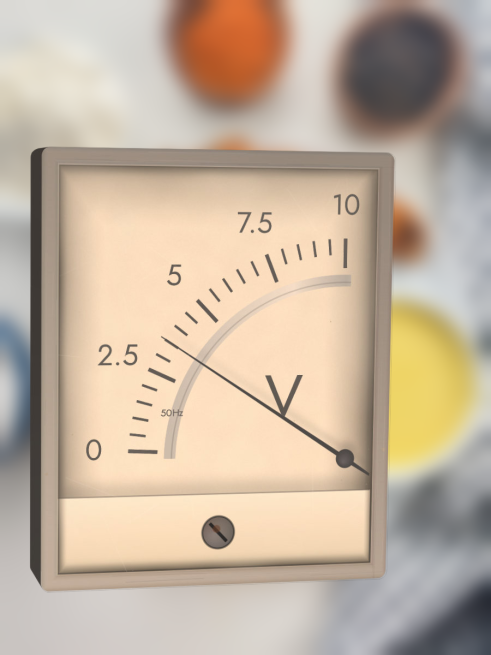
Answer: 3.5 V
